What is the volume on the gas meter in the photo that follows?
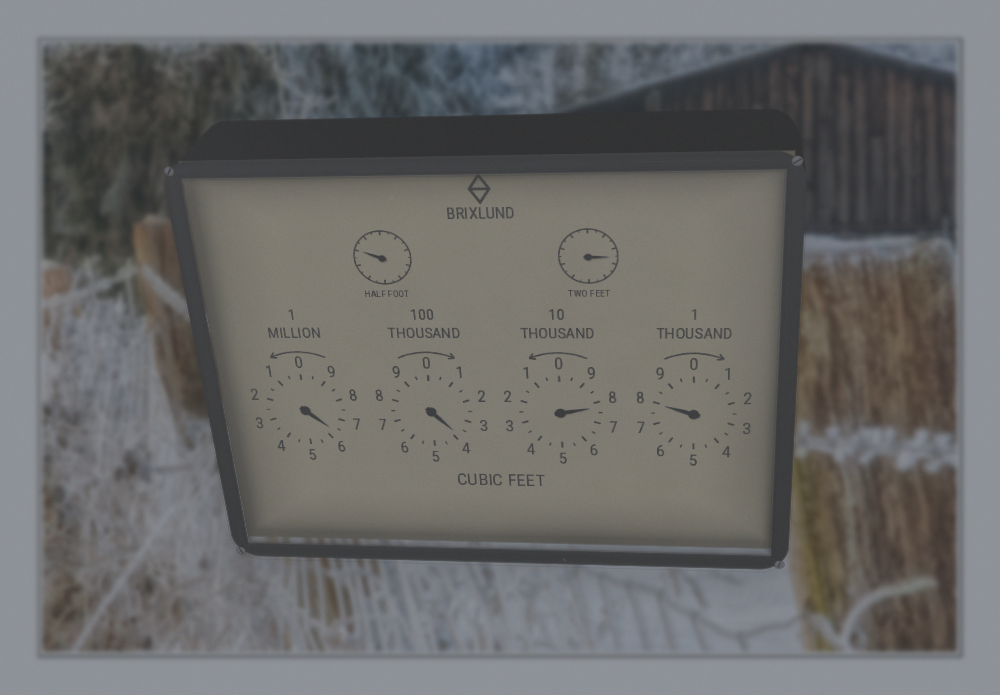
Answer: 637800 ft³
